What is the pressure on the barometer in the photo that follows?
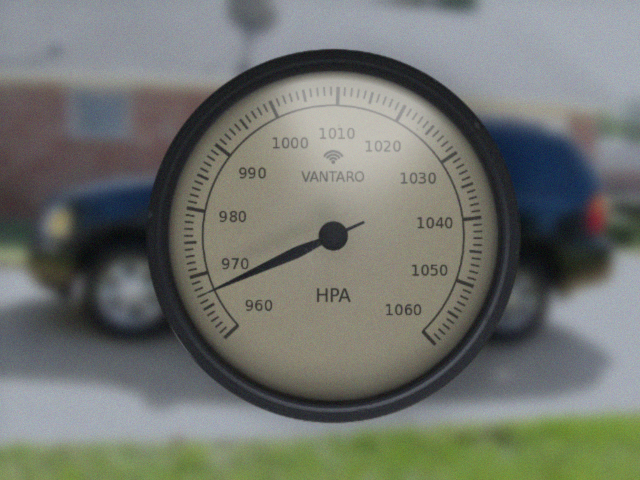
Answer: 967 hPa
